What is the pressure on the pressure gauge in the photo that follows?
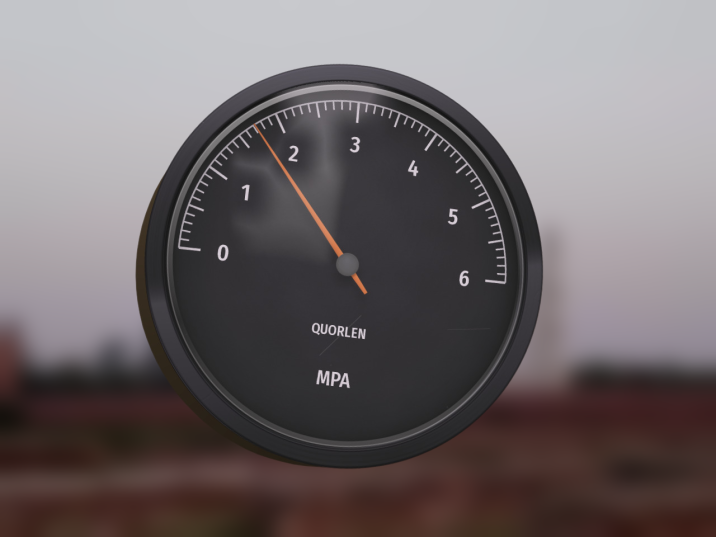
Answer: 1.7 MPa
